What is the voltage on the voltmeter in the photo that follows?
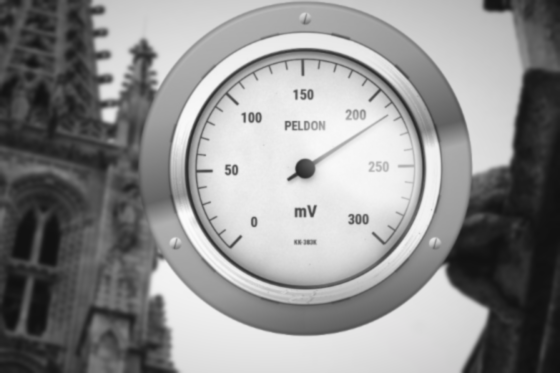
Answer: 215 mV
